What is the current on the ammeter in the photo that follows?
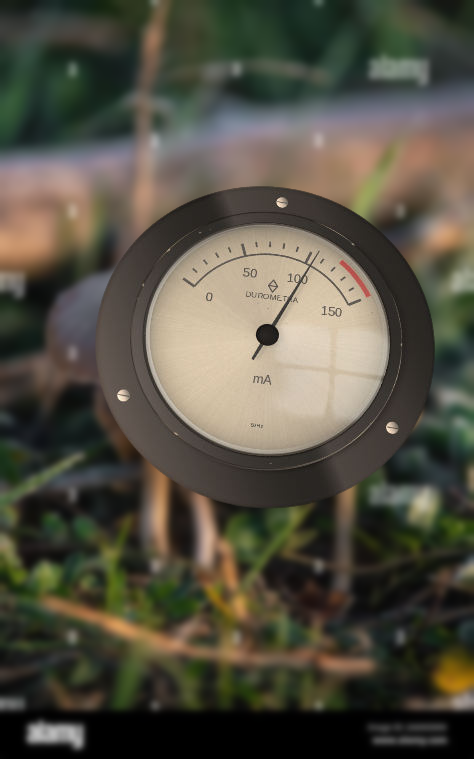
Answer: 105 mA
